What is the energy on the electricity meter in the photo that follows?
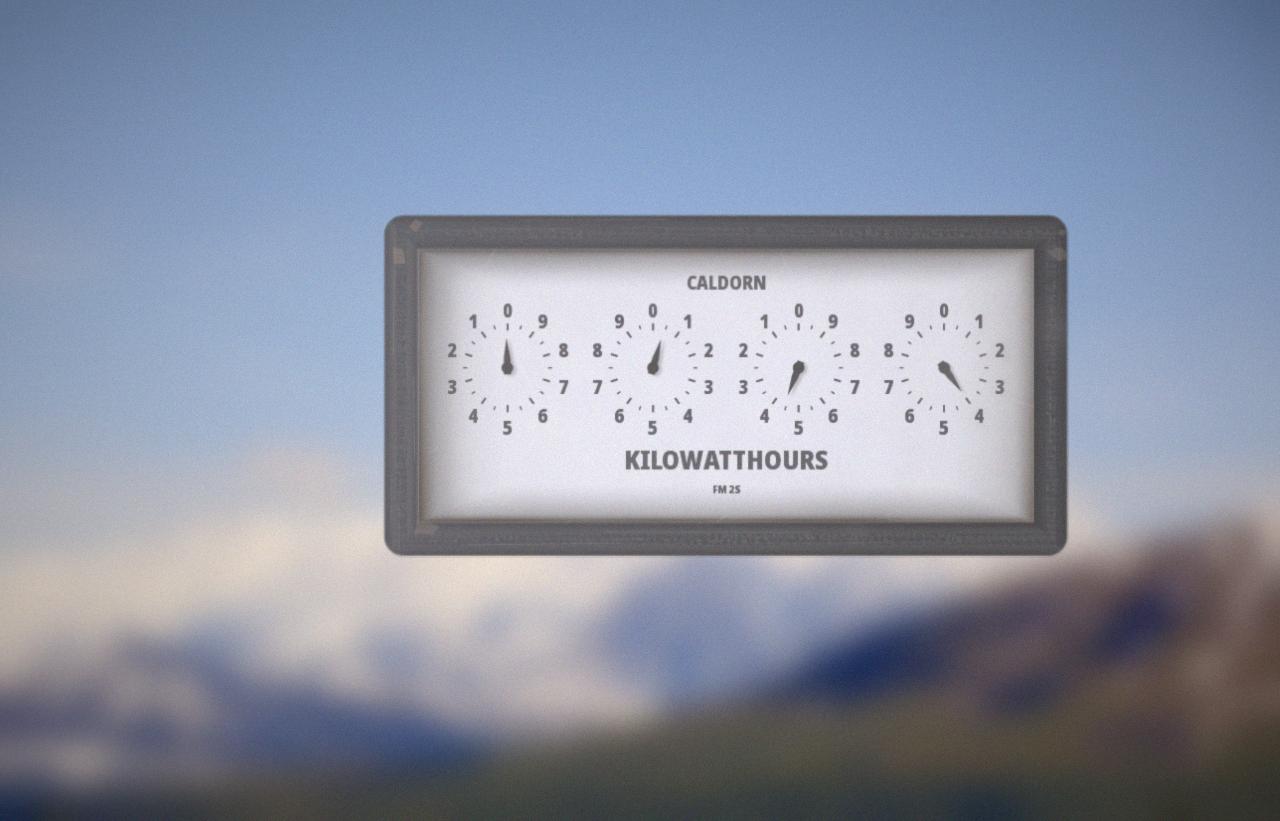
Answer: 44 kWh
